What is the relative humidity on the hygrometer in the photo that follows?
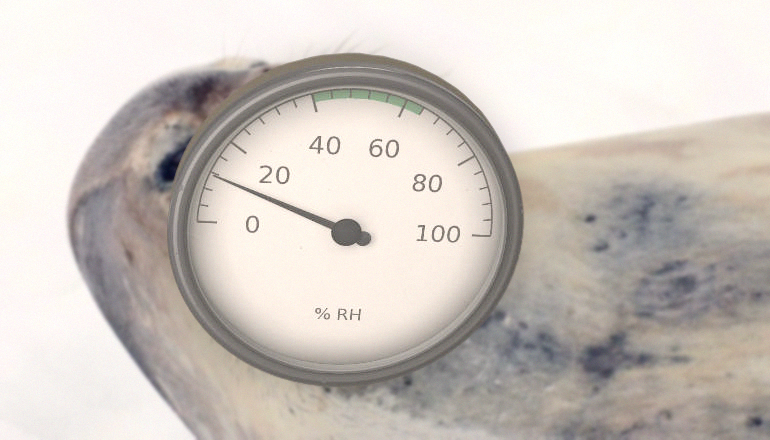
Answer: 12 %
